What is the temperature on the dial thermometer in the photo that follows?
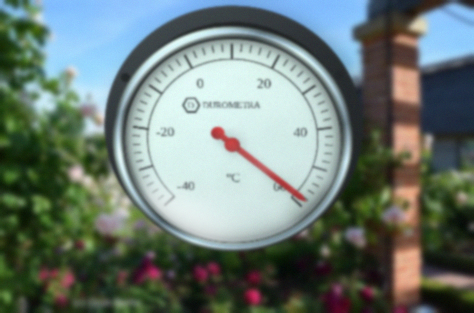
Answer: 58 °C
